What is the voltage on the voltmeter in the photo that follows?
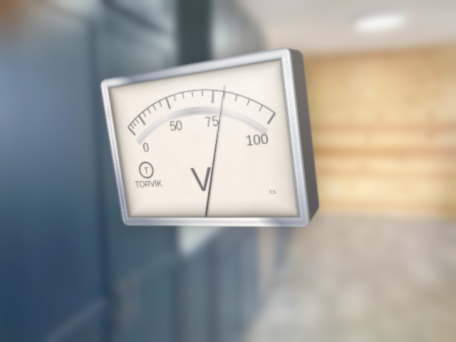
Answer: 80 V
